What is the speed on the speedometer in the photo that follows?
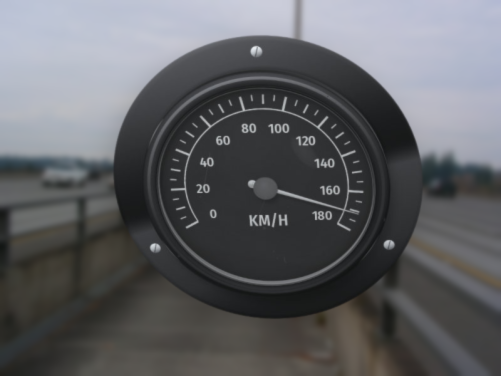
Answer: 170 km/h
